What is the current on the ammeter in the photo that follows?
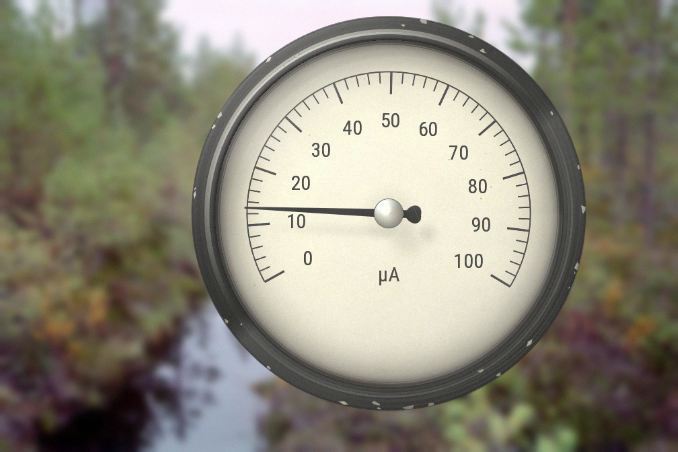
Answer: 13 µA
